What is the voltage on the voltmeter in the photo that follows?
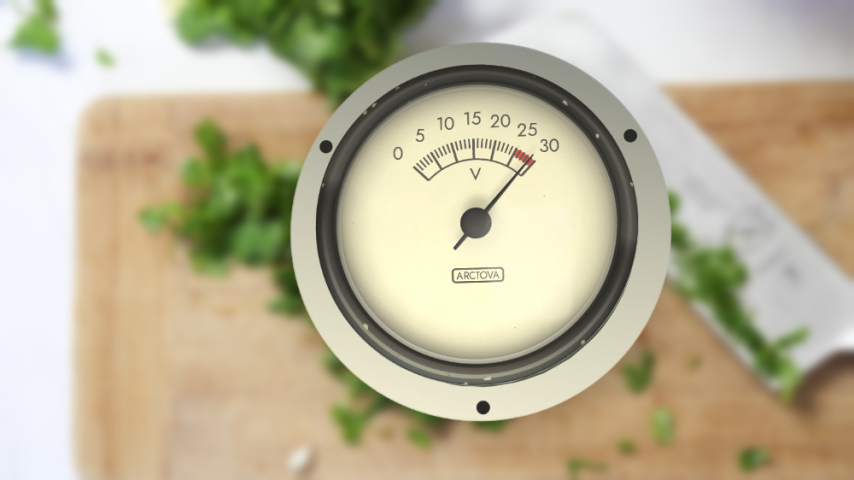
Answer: 29 V
